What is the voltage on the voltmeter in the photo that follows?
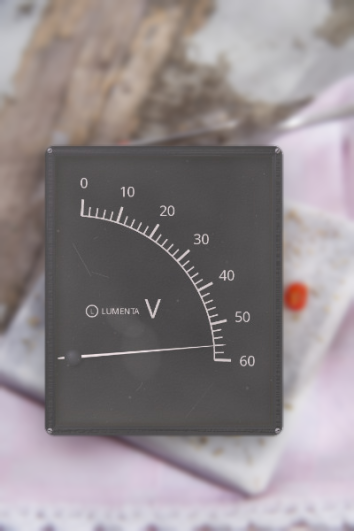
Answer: 56 V
